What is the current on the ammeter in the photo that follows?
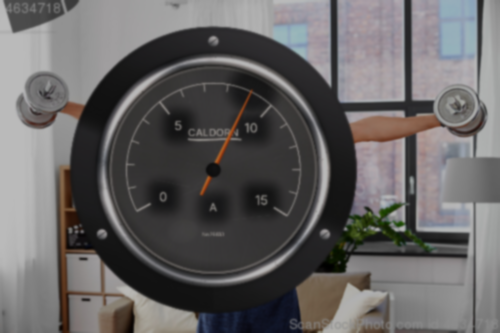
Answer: 9 A
